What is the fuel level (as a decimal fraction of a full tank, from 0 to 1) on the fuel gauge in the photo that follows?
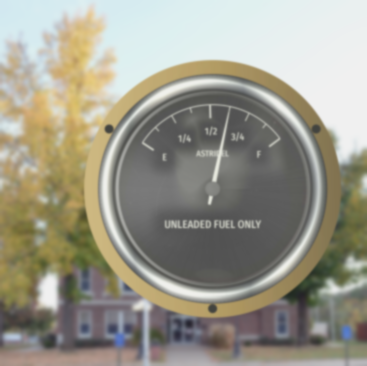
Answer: 0.625
